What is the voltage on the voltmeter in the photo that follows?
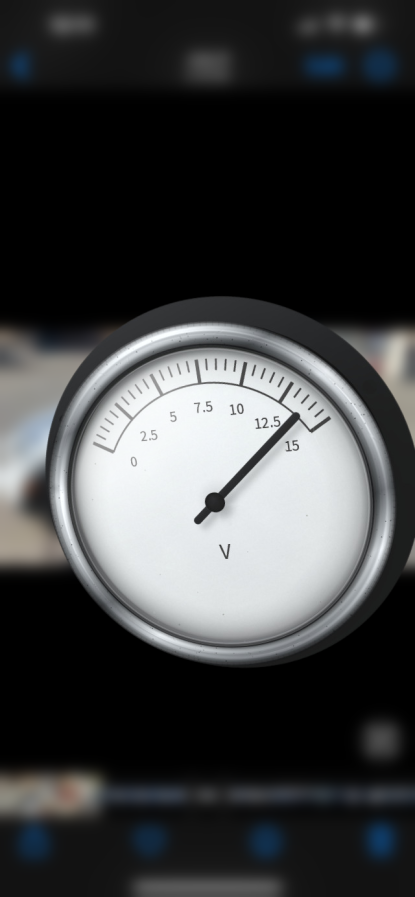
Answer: 13.75 V
